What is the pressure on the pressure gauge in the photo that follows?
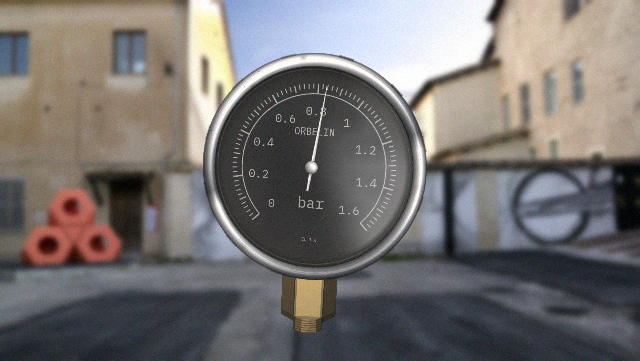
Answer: 0.84 bar
